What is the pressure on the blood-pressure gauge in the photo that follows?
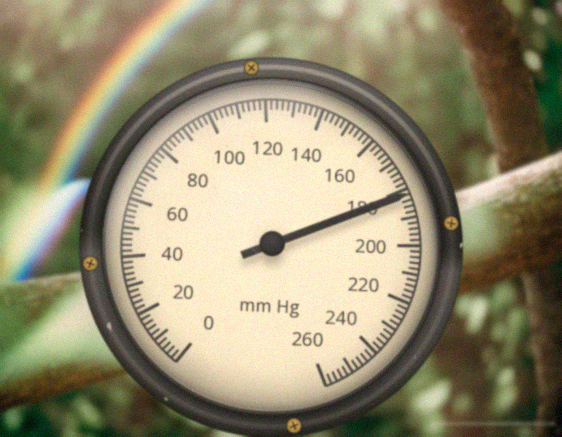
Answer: 182 mmHg
